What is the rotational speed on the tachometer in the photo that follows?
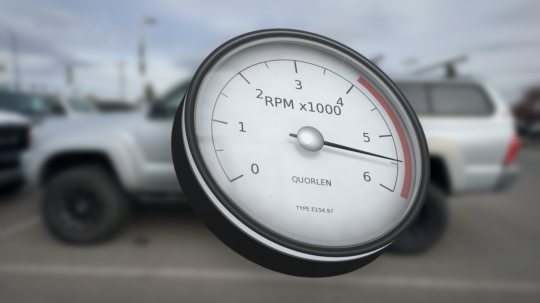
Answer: 5500 rpm
